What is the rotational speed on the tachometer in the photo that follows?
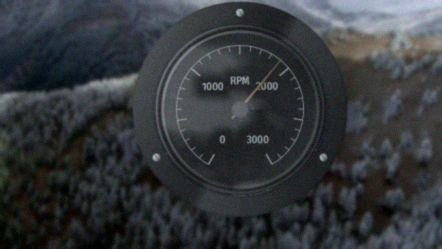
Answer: 1900 rpm
